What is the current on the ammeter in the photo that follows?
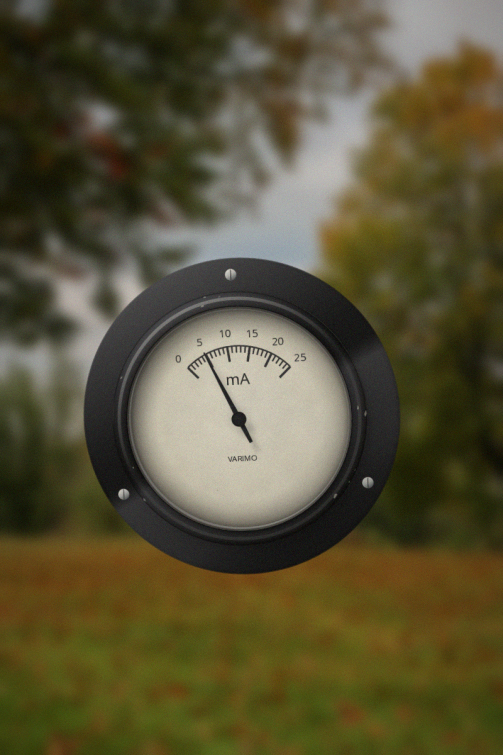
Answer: 5 mA
